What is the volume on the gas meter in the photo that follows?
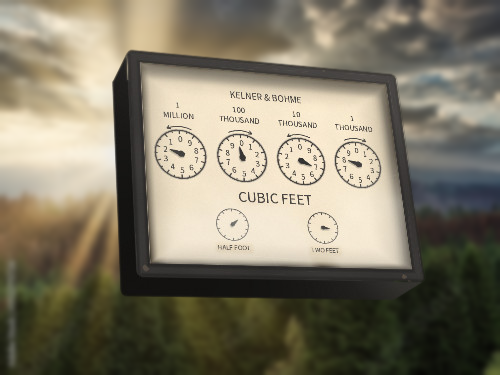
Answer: 196800 ft³
